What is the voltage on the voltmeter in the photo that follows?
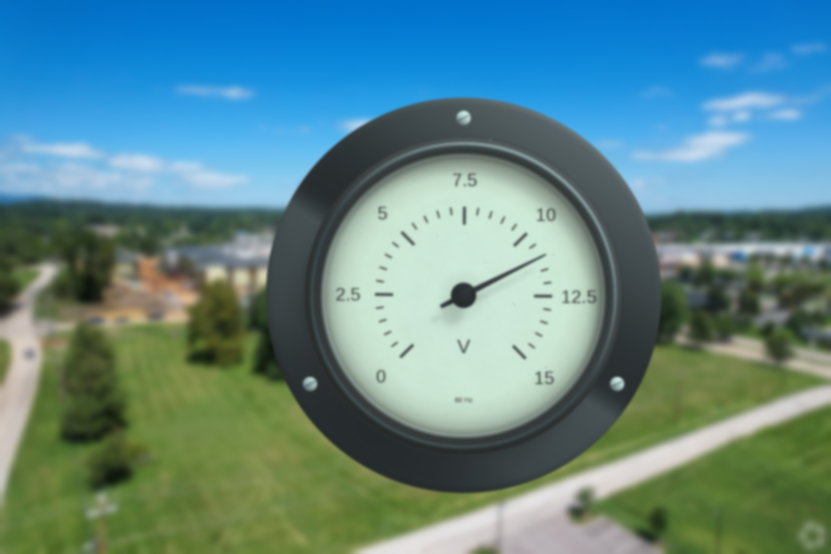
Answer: 11 V
